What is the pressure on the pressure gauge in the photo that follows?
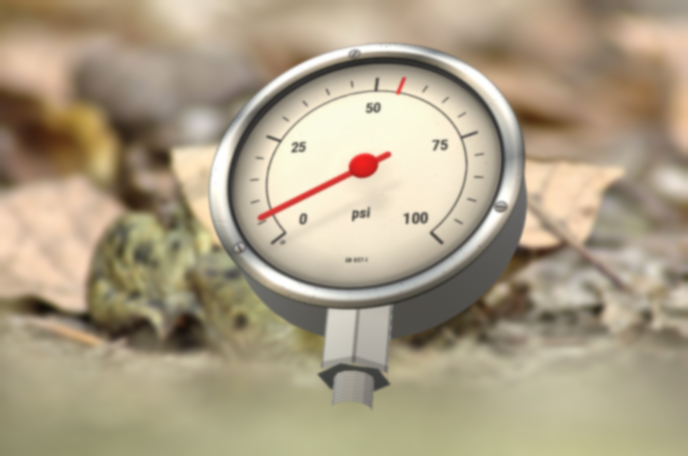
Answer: 5 psi
